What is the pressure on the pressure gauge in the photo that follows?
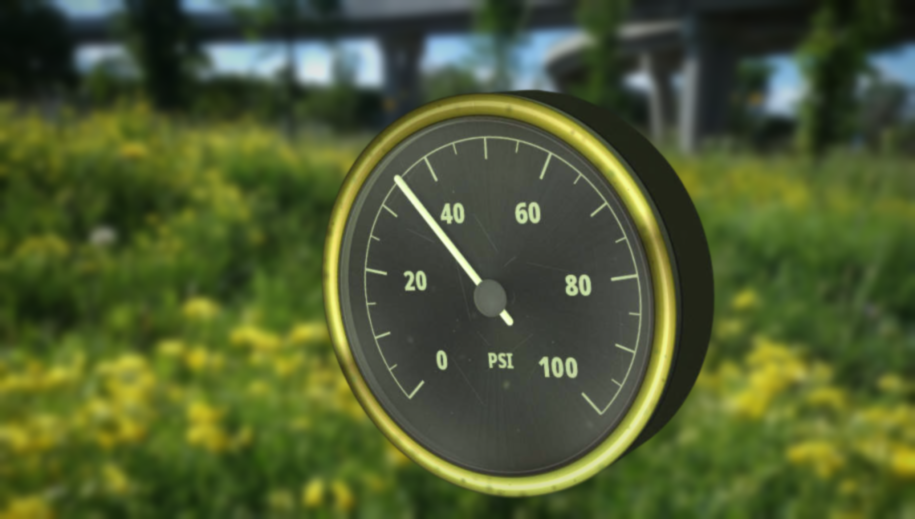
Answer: 35 psi
